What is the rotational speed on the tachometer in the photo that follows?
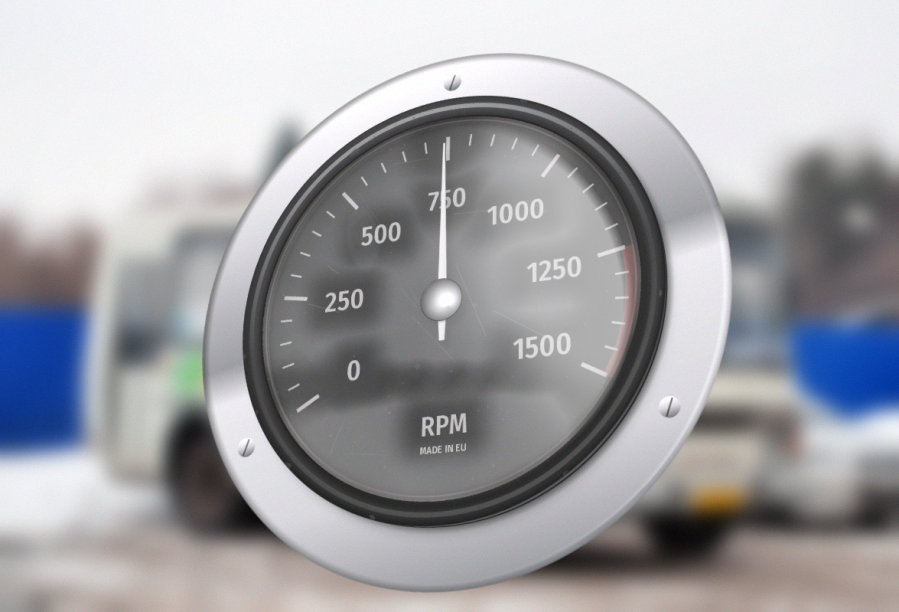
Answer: 750 rpm
